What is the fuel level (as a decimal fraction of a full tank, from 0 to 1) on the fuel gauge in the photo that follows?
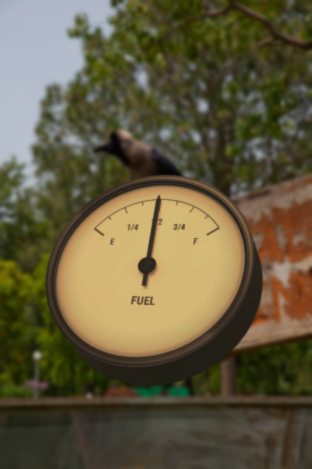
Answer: 0.5
